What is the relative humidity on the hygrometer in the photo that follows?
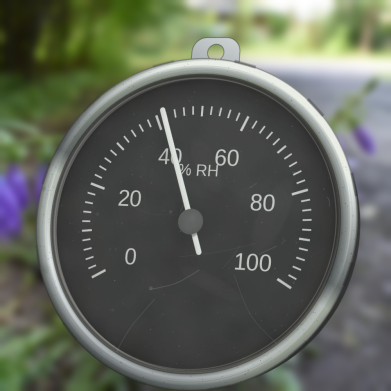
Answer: 42 %
